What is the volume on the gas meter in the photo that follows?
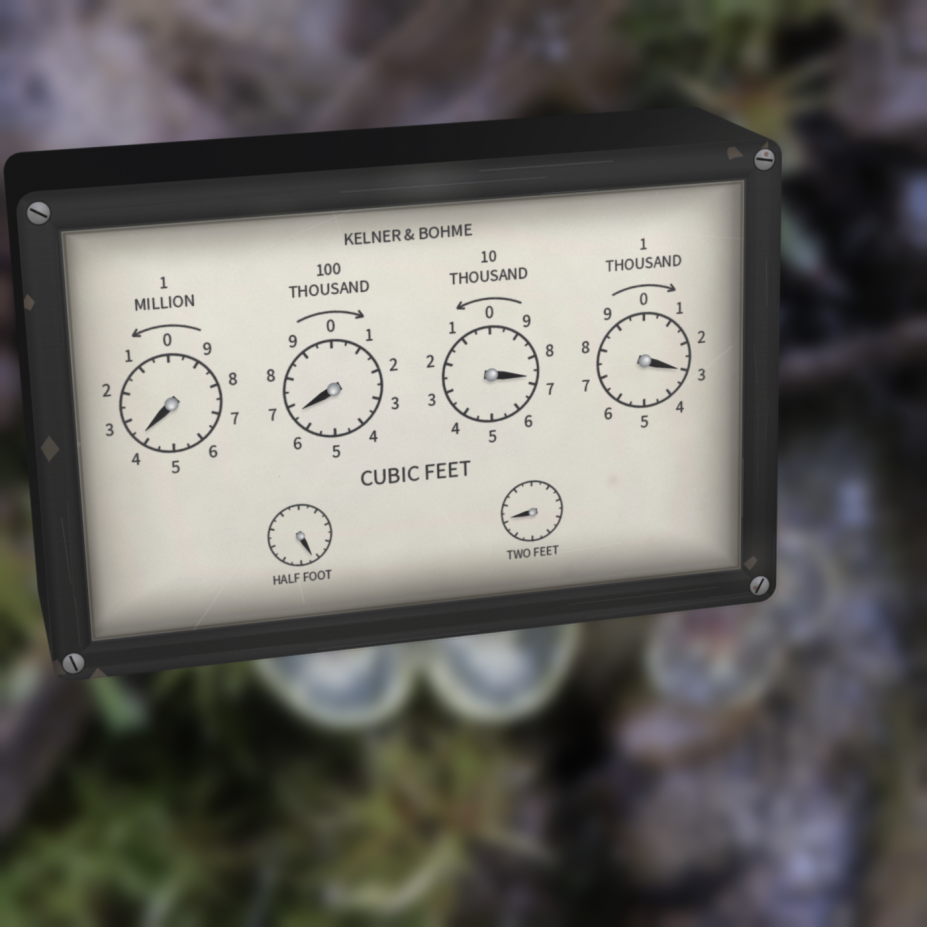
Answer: 367300 ft³
